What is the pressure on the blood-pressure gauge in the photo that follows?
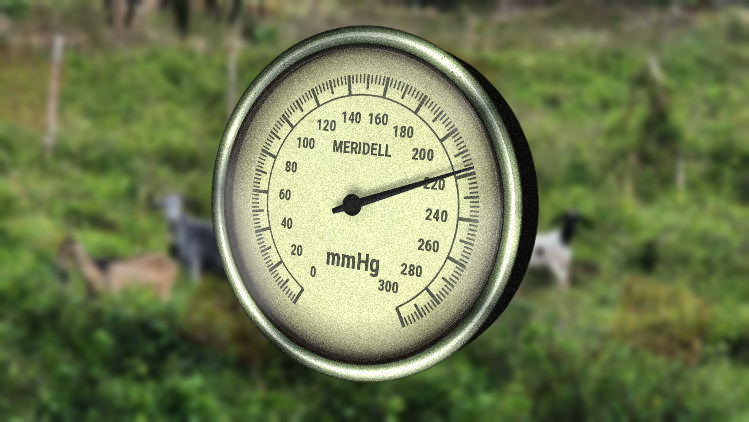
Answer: 218 mmHg
